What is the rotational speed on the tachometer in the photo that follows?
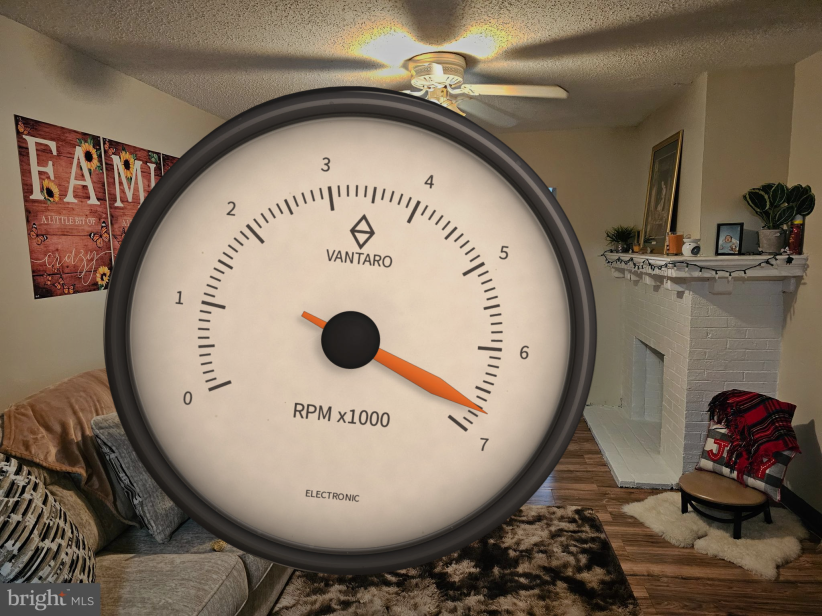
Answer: 6700 rpm
